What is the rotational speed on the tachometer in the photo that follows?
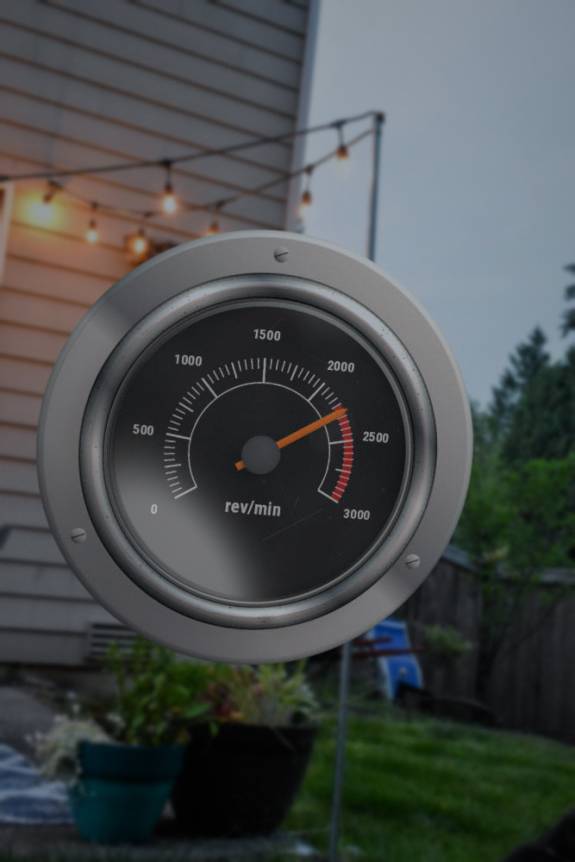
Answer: 2250 rpm
